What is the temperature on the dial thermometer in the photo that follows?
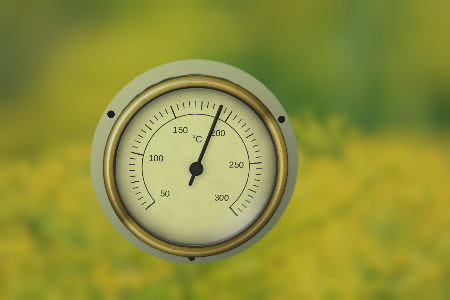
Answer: 190 °C
